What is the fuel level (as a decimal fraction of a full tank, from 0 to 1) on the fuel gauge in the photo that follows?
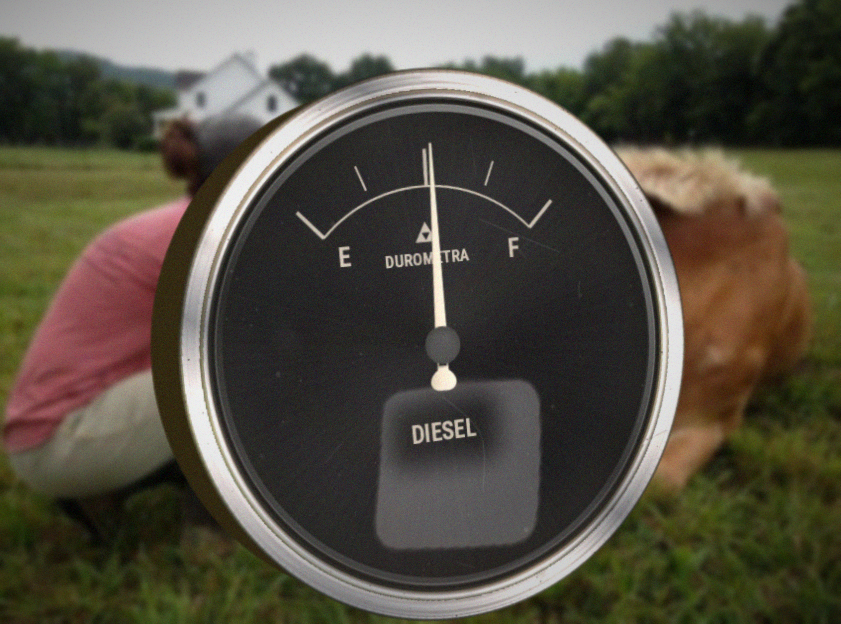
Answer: 0.5
